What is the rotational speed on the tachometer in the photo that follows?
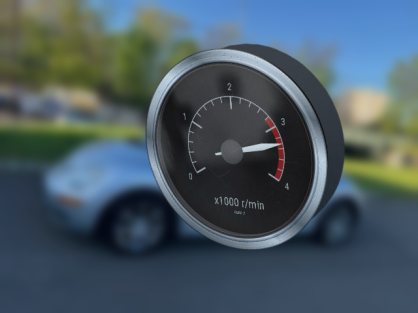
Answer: 3300 rpm
